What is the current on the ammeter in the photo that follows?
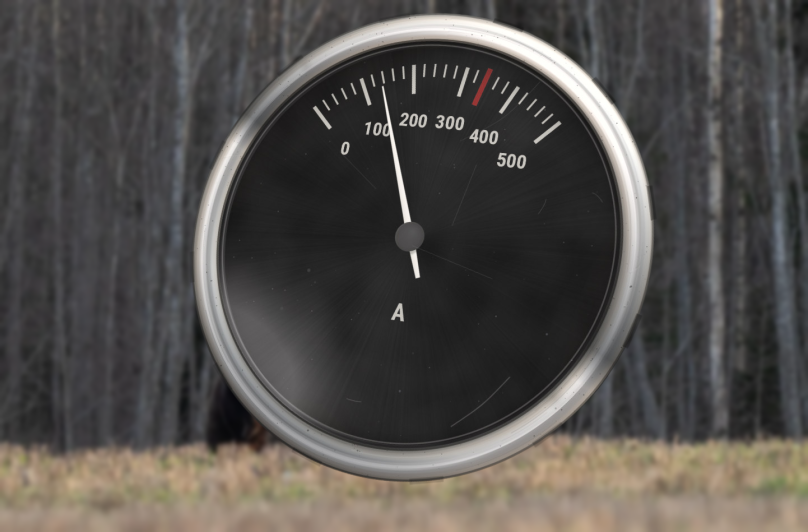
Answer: 140 A
